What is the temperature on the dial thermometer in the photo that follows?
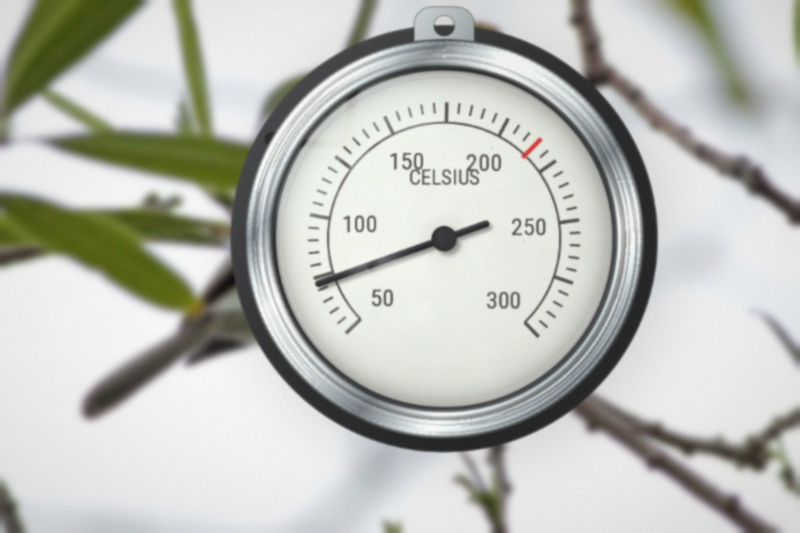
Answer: 72.5 °C
